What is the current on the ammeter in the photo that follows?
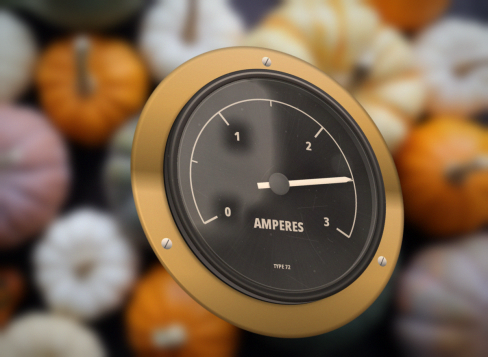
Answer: 2.5 A
